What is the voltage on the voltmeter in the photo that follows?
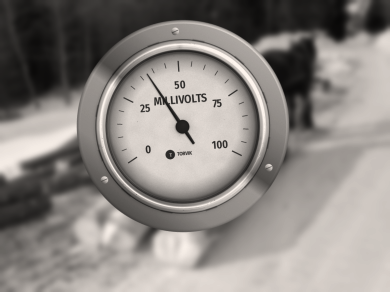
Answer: 37.5 mV
